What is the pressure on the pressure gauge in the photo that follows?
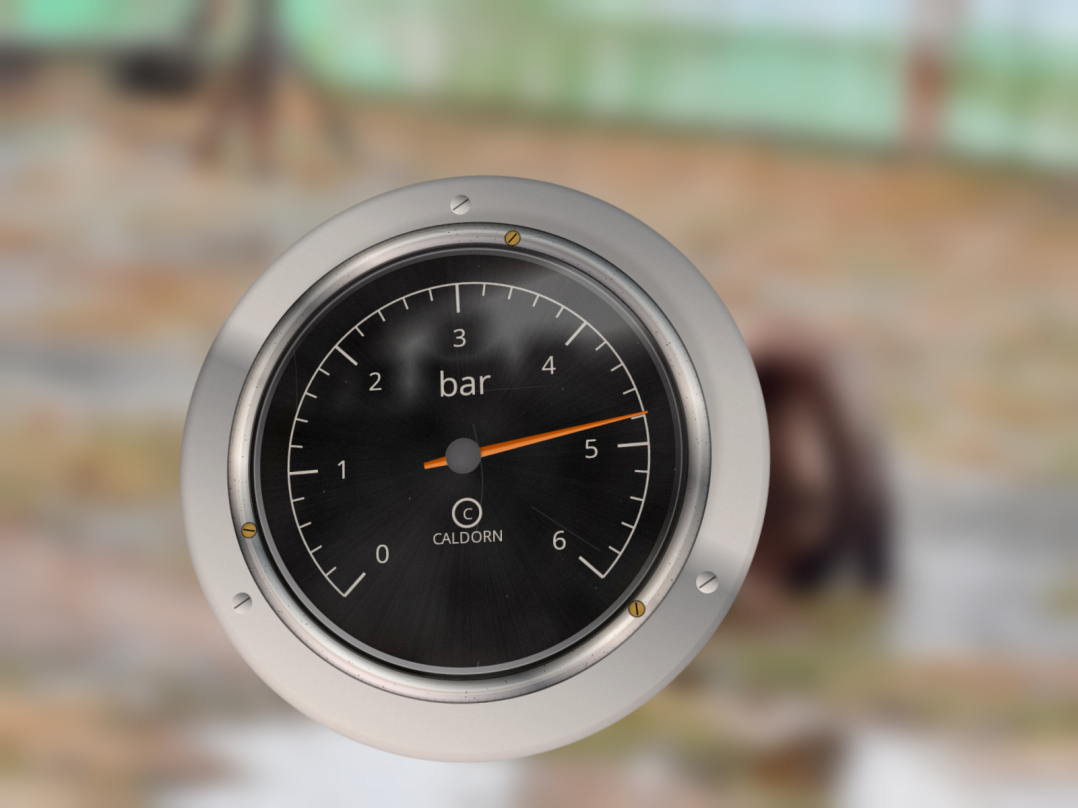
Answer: 4.8 bar
